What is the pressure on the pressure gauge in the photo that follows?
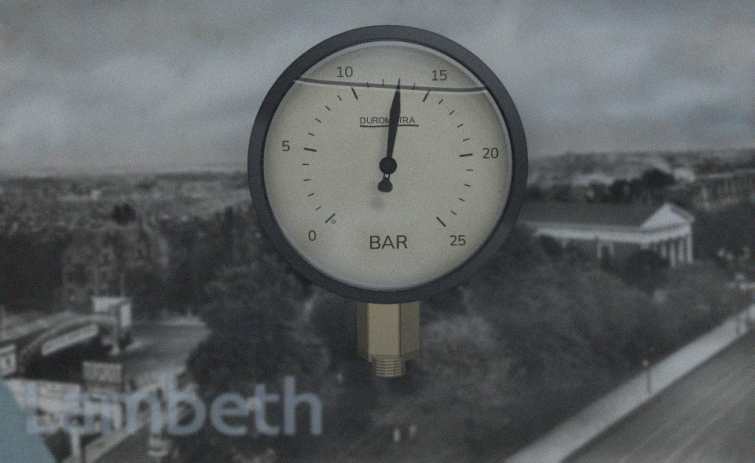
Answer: 13 bar
